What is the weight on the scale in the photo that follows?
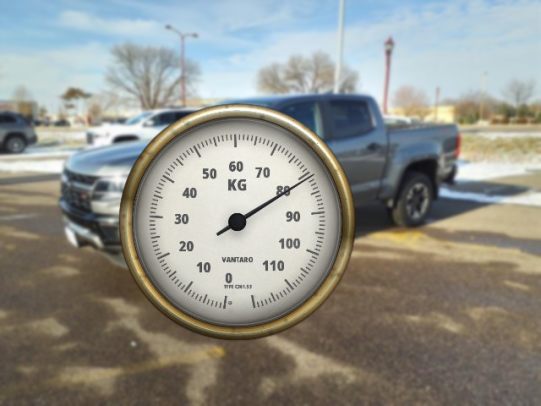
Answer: 81 kg
